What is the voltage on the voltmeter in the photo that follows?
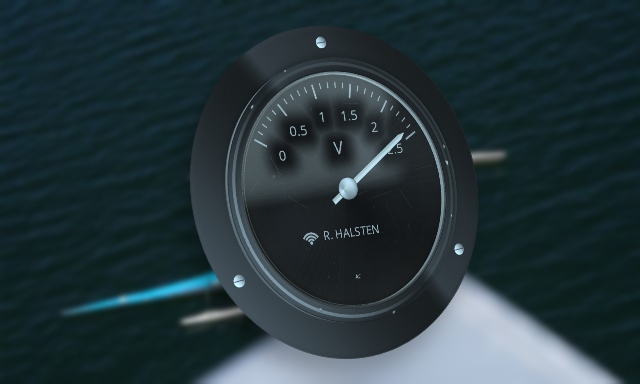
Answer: 2.4 V
